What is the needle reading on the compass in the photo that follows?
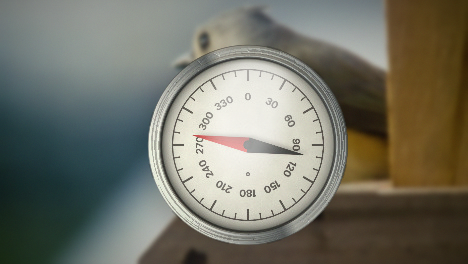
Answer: 280 °
